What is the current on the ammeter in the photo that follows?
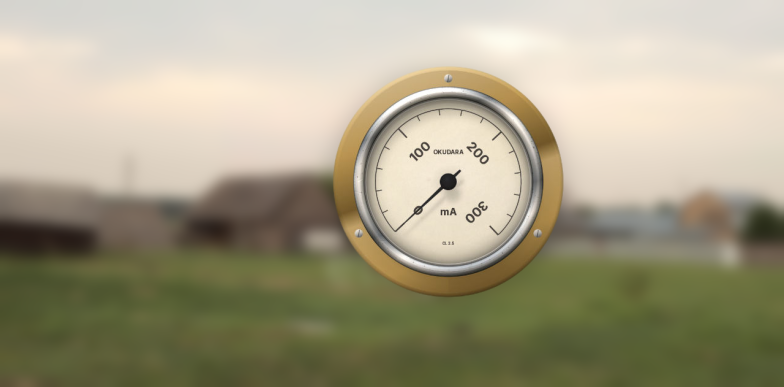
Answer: 0 mA
